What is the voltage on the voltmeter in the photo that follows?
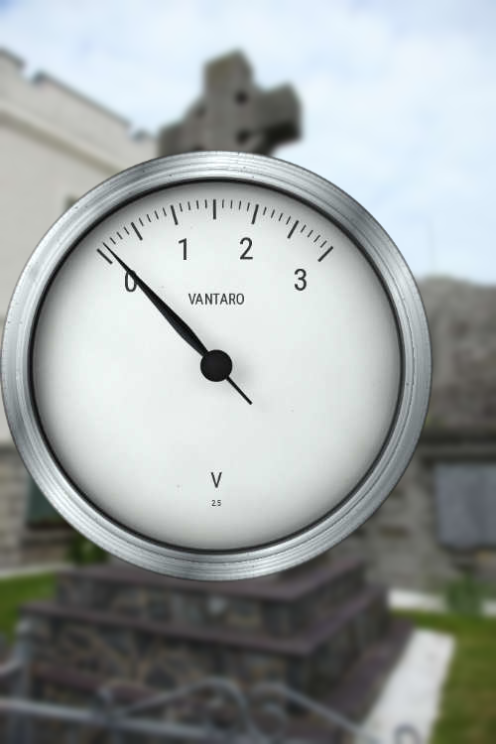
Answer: 0.1 V
